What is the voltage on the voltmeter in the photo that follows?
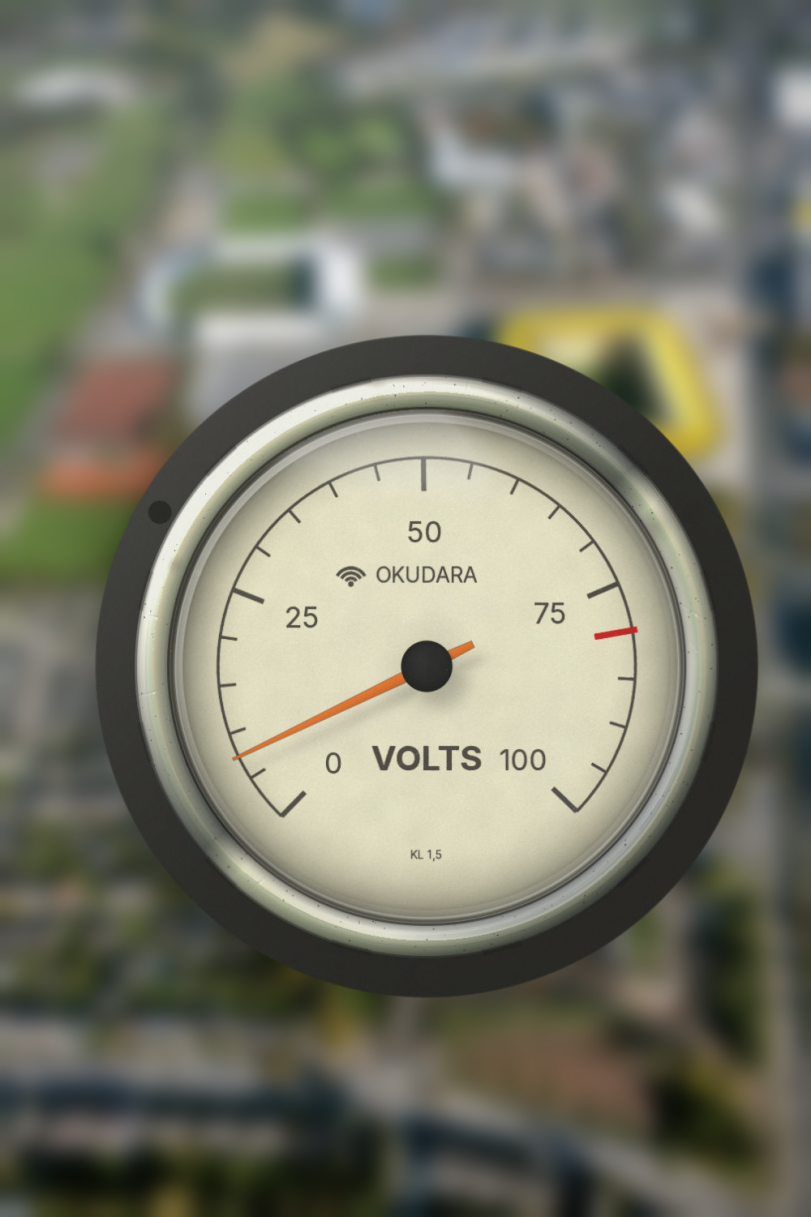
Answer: 7.5 V
